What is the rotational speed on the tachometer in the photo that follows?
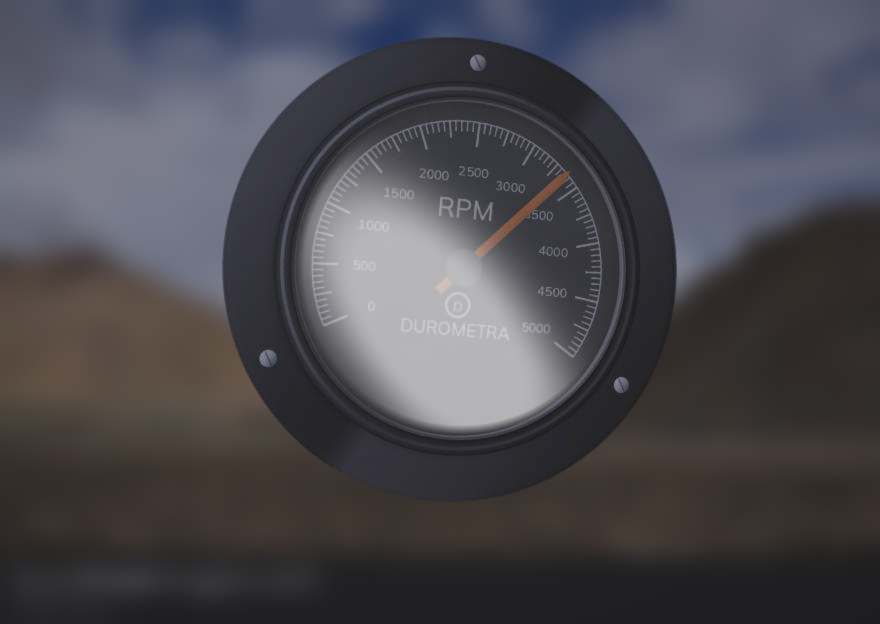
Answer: 3350 rpm
